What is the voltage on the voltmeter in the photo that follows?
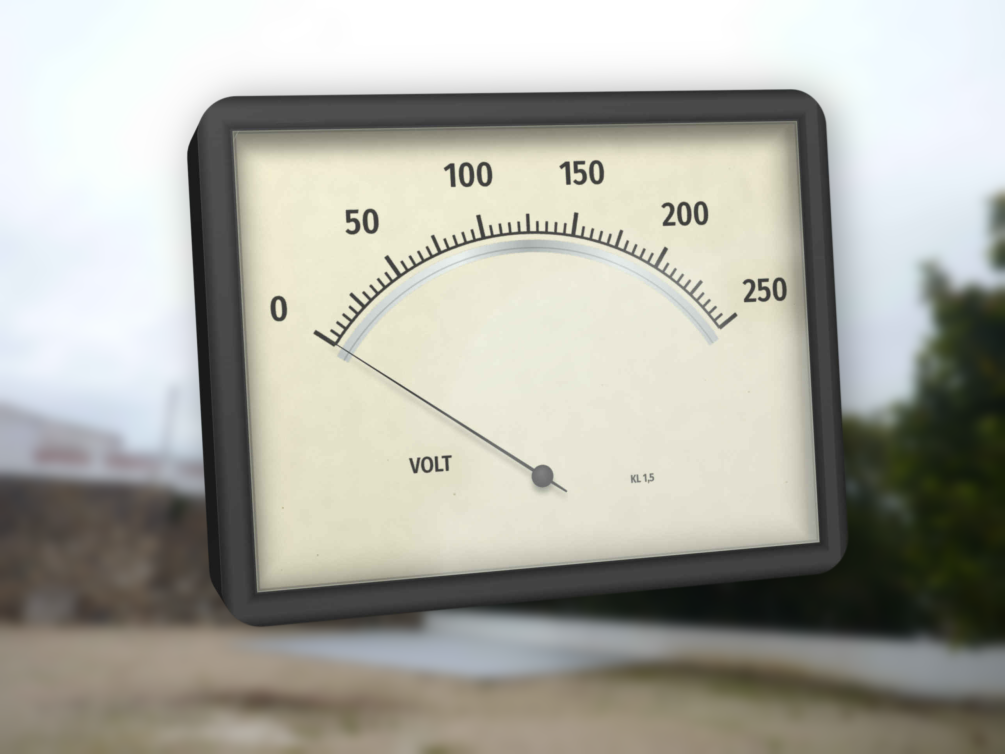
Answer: 0 V
